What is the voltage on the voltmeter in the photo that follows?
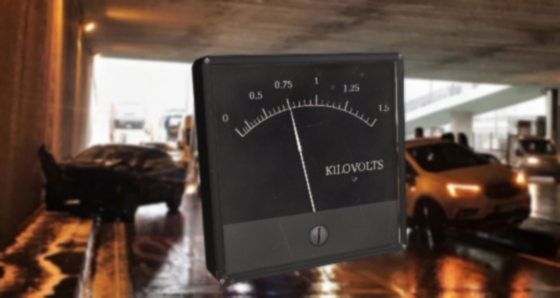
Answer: 0.75 kV
